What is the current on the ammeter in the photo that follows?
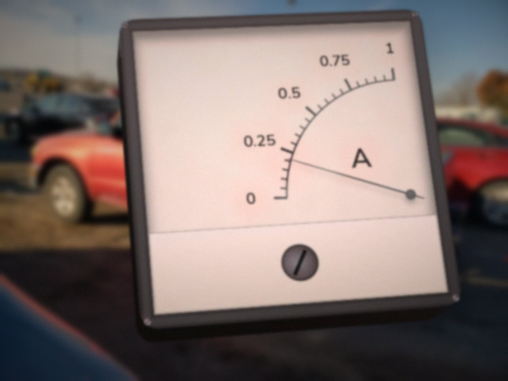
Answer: 0.2 A
